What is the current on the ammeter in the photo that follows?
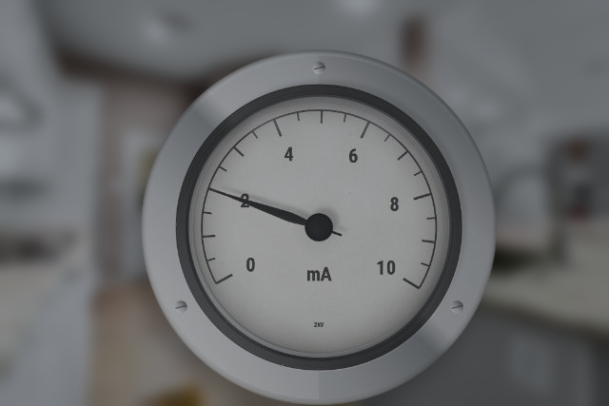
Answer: 2 mA
